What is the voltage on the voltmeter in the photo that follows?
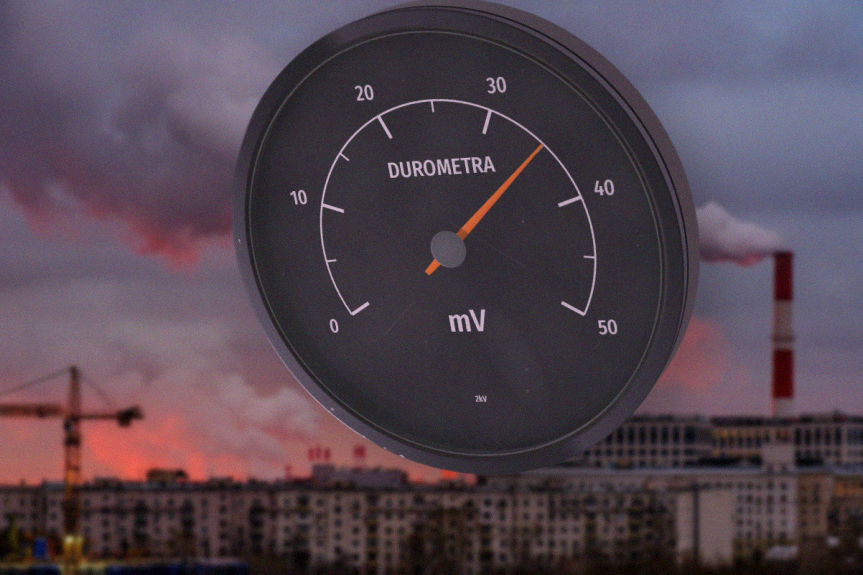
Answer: 35 mV
